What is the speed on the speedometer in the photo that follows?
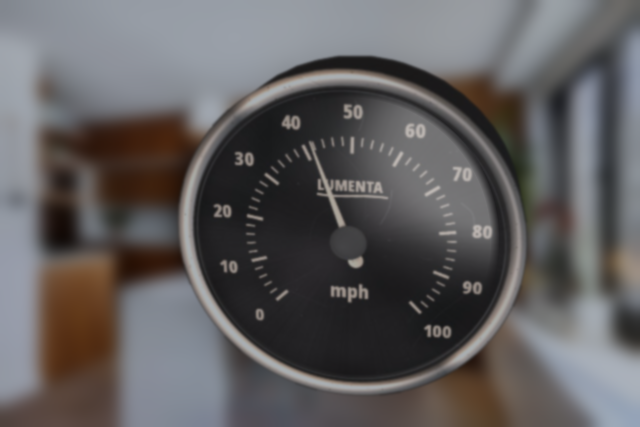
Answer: 42 mph
